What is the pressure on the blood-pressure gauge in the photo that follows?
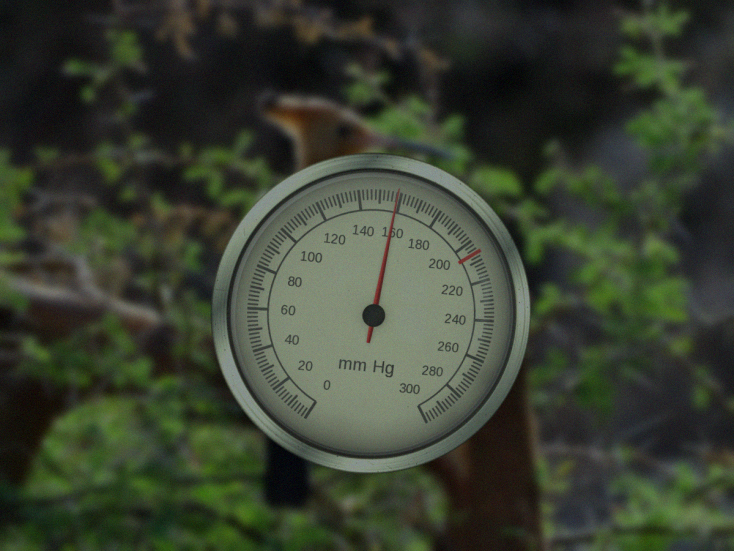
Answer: 158 mmHg
